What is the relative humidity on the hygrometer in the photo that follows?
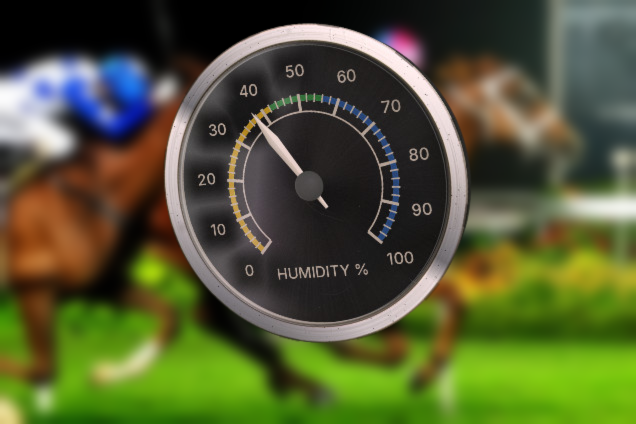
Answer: 38 %
